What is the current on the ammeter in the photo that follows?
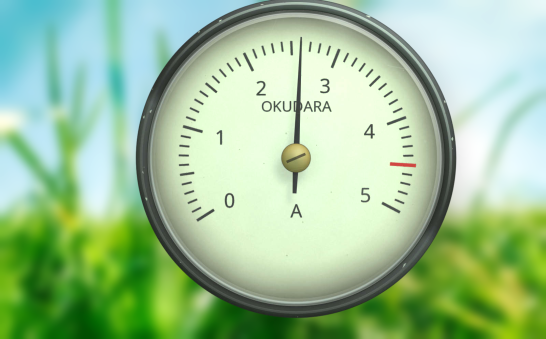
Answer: 2.6 A
